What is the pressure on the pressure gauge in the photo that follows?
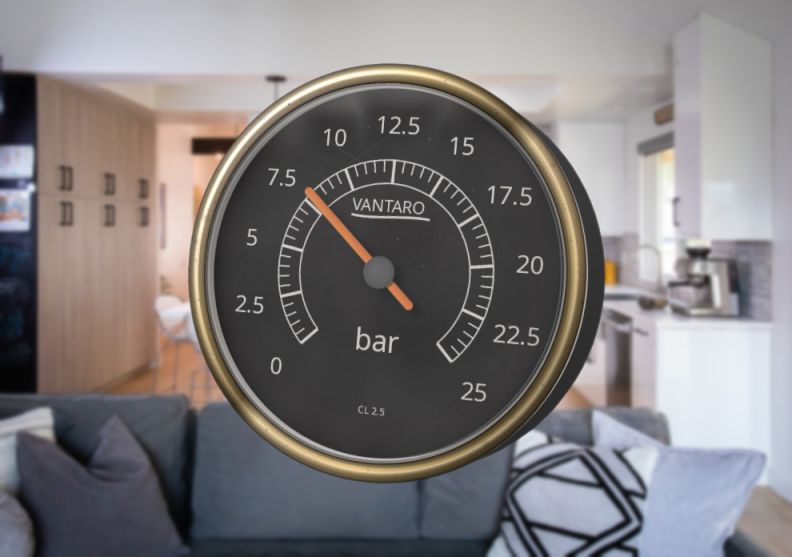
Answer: 8 bar
